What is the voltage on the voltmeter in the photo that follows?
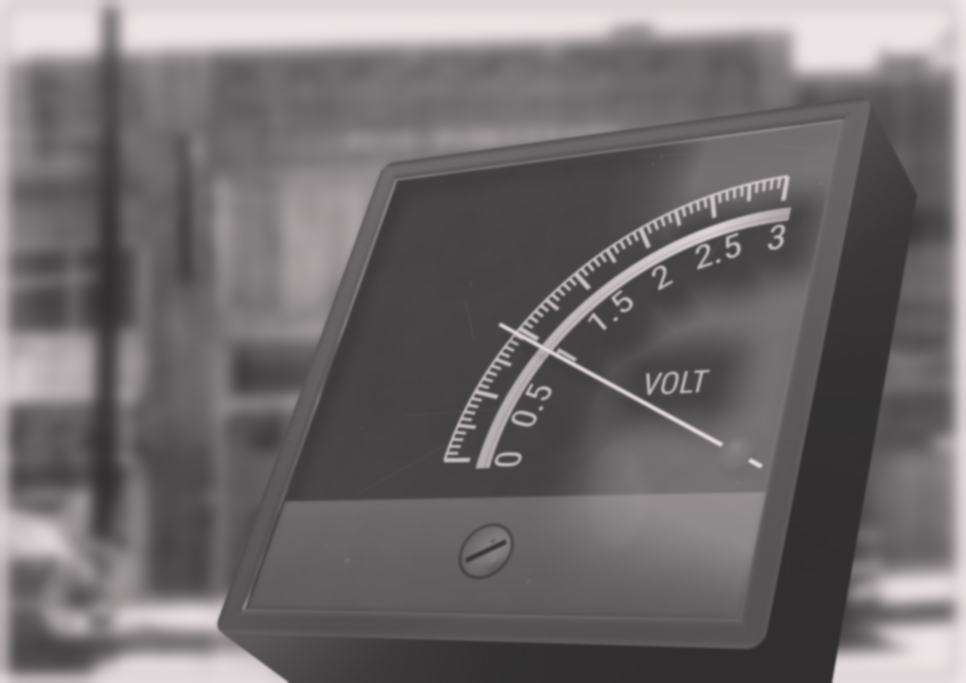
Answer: 0.95 V
